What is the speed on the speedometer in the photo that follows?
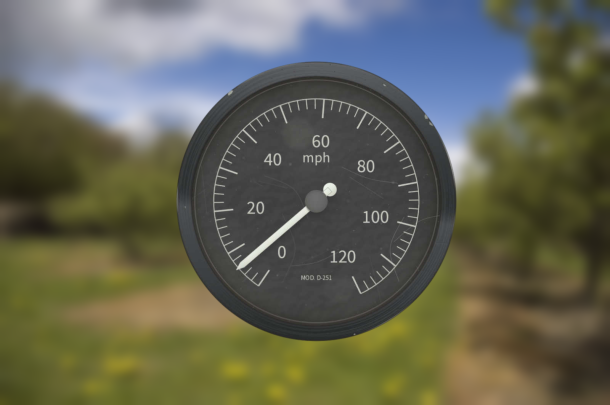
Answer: 6 mph
